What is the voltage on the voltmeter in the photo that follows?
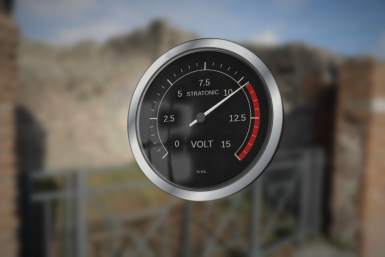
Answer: 10.5 V
